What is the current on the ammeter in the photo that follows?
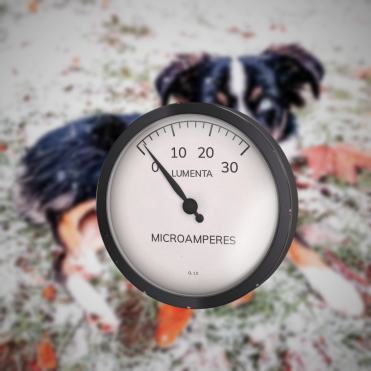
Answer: 2 µA
